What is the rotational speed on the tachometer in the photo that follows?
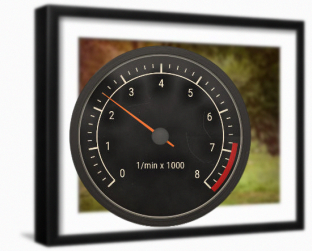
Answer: 2400 rpm
